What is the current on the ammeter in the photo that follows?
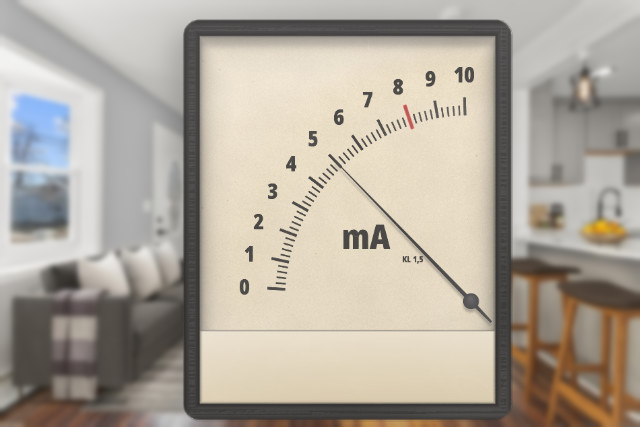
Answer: 5 mA
